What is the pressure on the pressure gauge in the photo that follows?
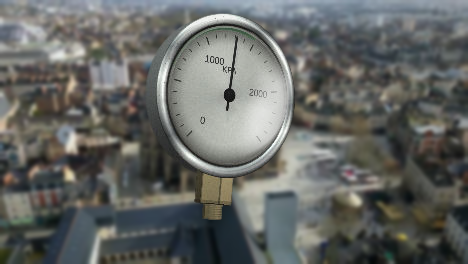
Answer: 1300 kPa
